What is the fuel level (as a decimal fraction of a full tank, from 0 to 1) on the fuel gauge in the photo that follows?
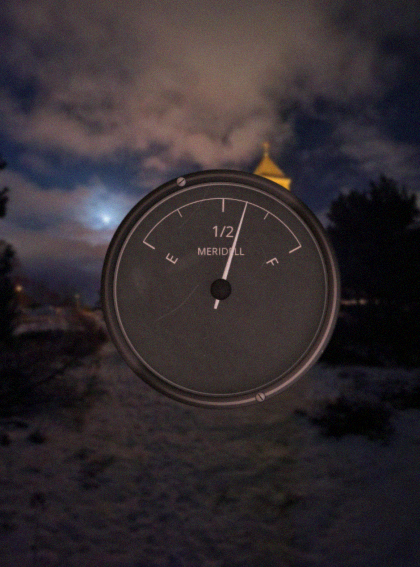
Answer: 0.625
